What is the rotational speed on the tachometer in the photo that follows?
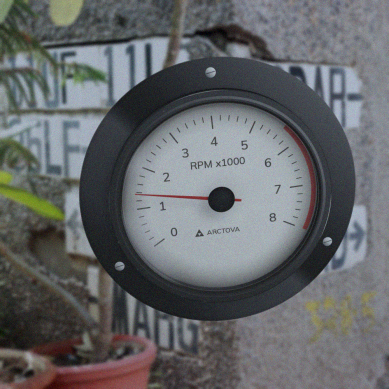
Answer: 1400 rpm
